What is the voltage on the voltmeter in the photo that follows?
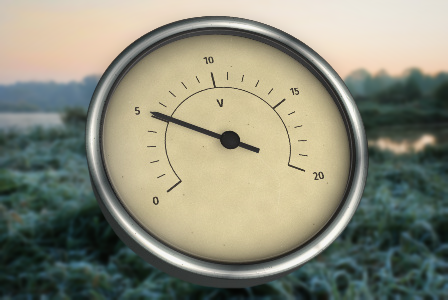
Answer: 5 V
